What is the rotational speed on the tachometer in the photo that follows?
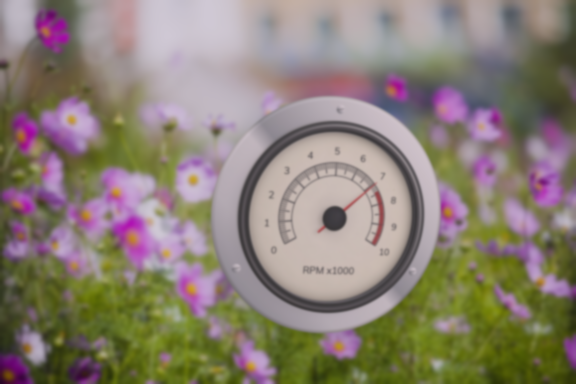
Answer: 7000 rpm
